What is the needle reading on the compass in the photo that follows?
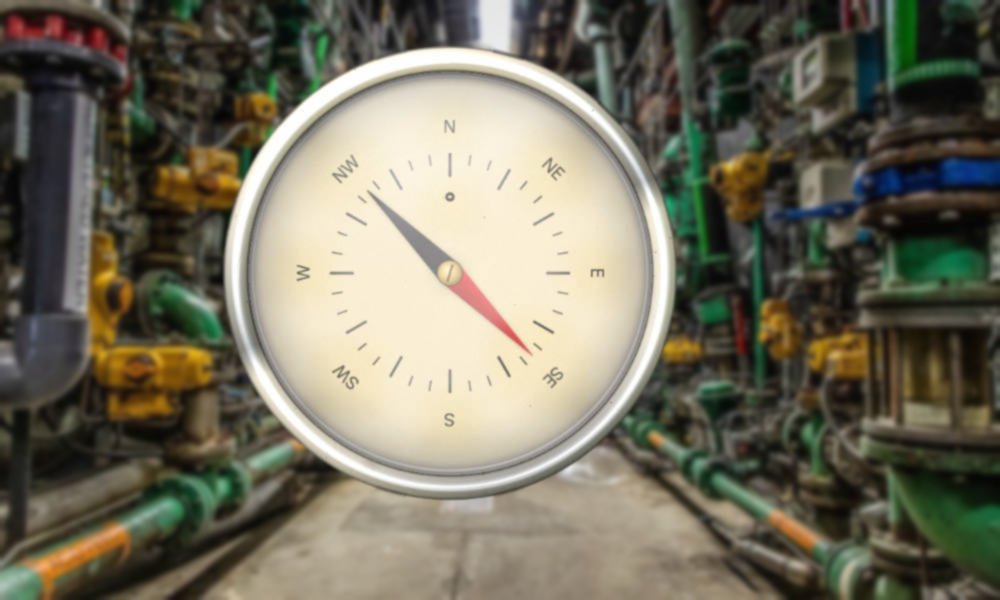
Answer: 135 °
